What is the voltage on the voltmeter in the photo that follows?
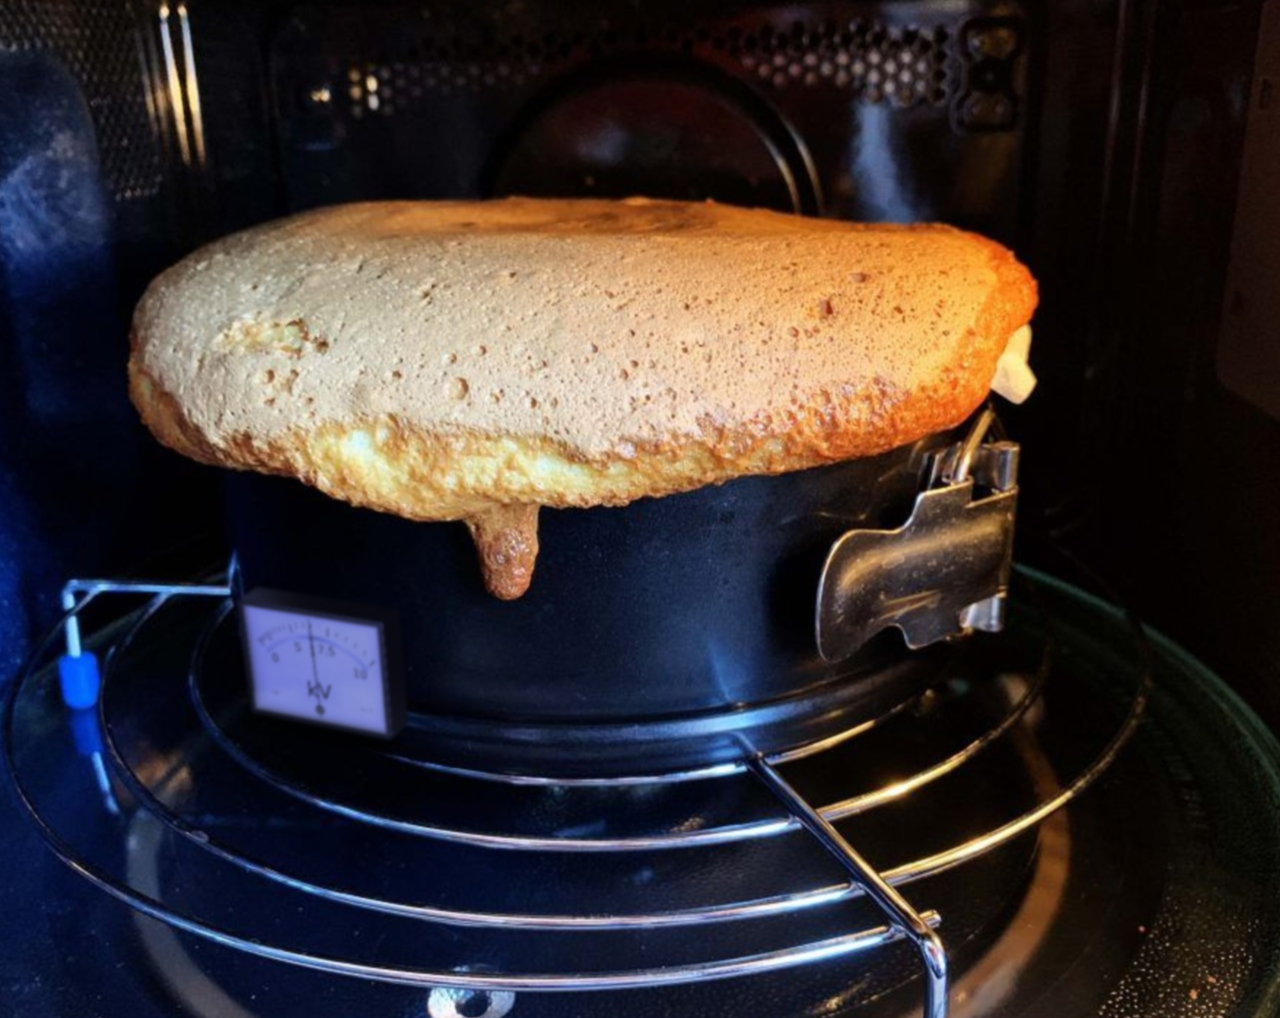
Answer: 6.5 kV
